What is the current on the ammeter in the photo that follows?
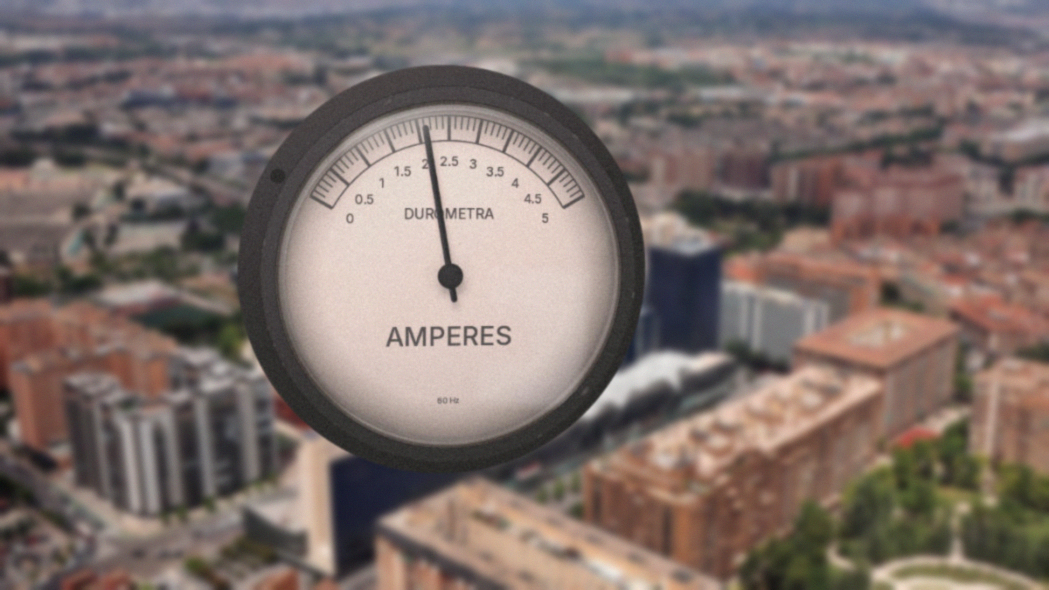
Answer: 2.1 A
